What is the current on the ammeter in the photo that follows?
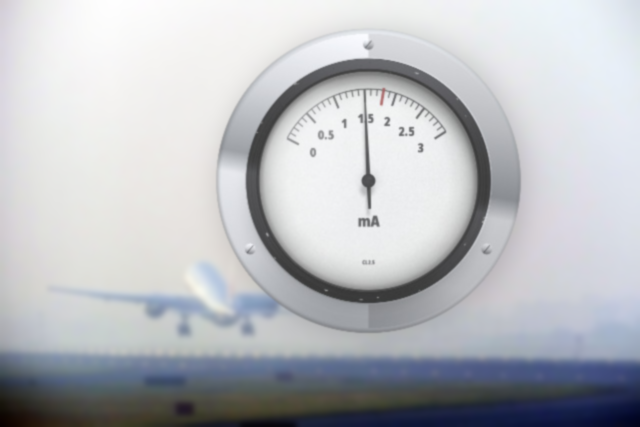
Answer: 1.5 mA
